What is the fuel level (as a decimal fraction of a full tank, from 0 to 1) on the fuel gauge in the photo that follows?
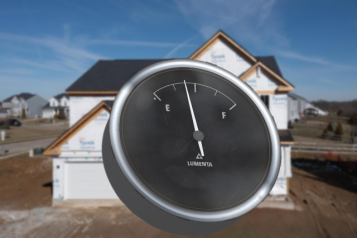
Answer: 0.375
